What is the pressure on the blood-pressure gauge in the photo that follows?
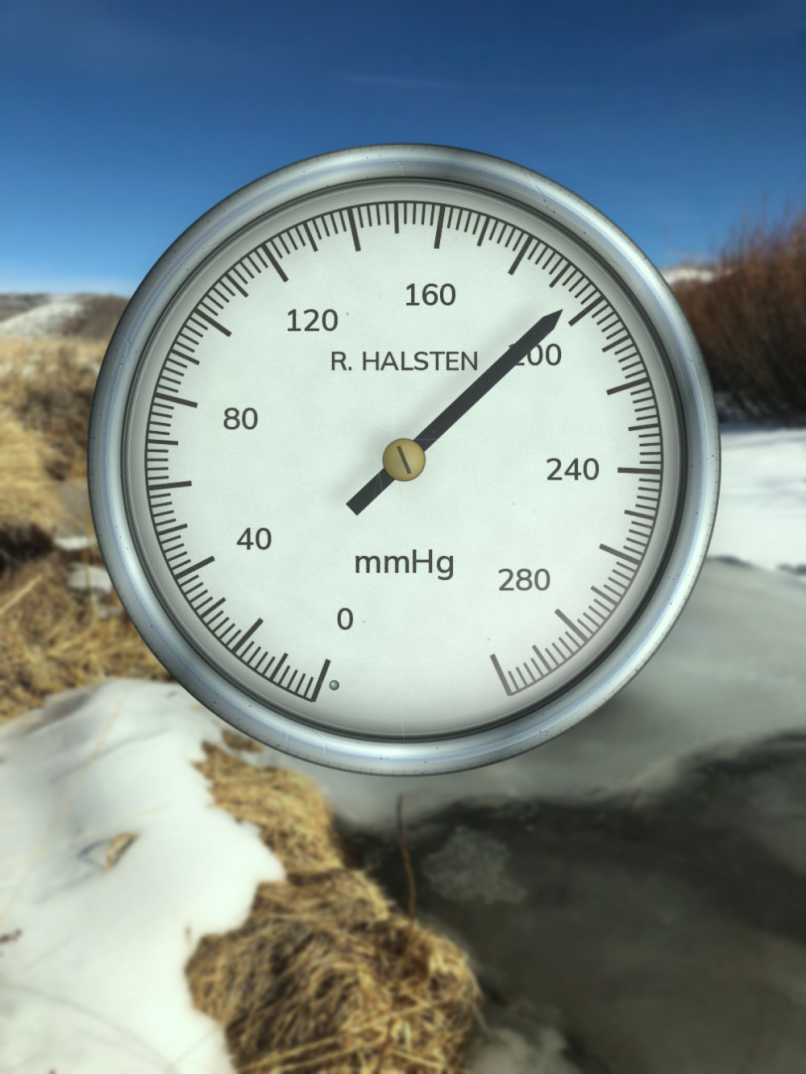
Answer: 196 mmHg
